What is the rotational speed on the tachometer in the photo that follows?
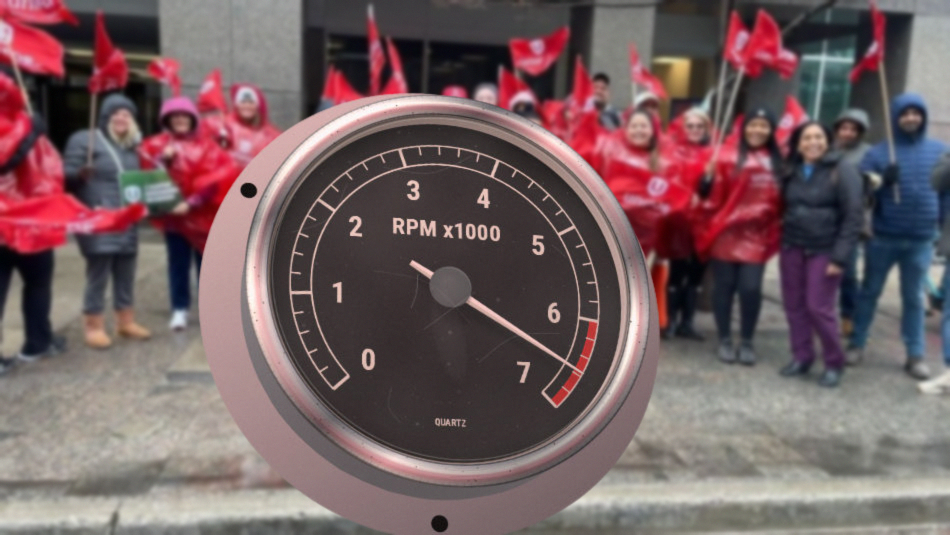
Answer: 6600 rpm
